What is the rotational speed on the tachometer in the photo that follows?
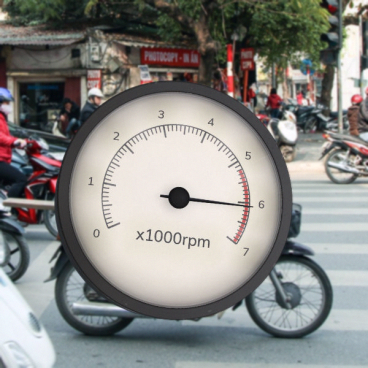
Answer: 6100 rpm
